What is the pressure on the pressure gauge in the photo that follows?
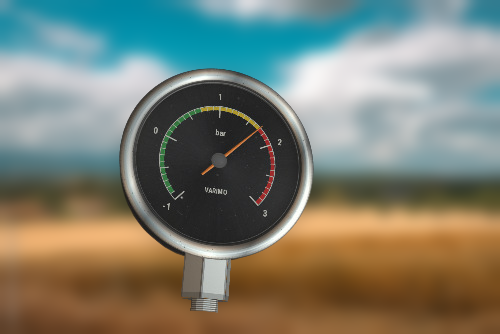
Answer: 1.7 bar
